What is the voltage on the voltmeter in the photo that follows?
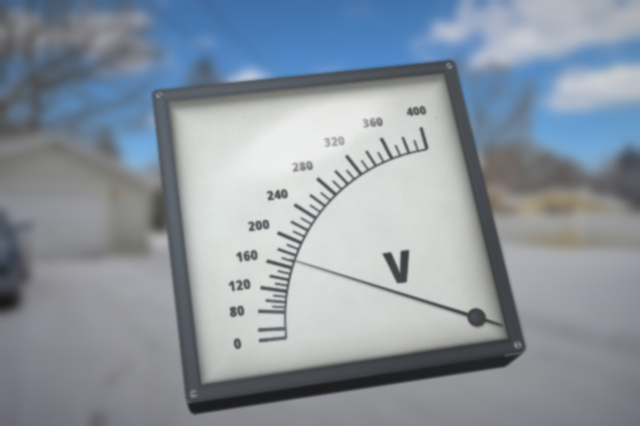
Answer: 170 V
